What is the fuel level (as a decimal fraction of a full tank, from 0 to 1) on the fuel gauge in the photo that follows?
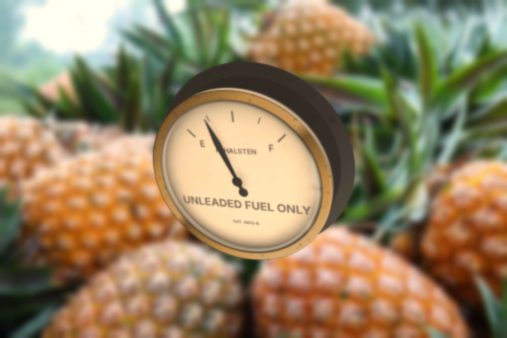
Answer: 0.25
